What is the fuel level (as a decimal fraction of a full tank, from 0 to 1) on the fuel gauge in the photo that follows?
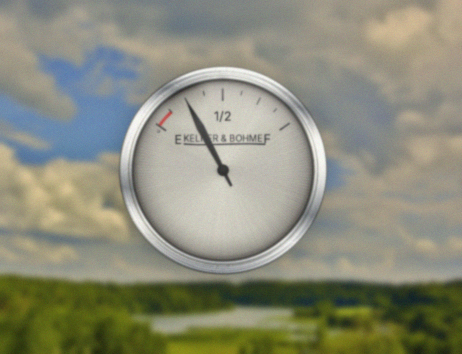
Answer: 0.25
